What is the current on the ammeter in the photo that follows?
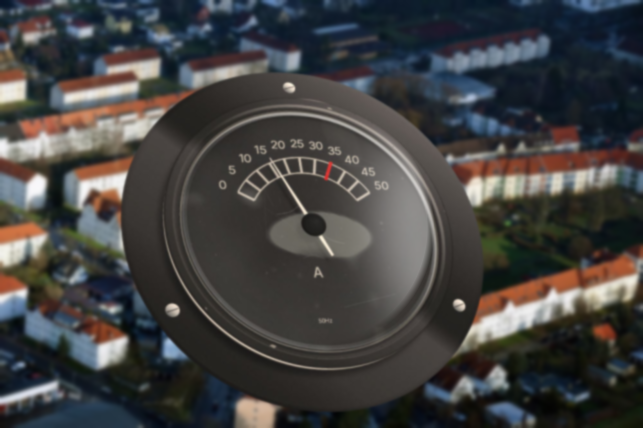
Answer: 15 A
